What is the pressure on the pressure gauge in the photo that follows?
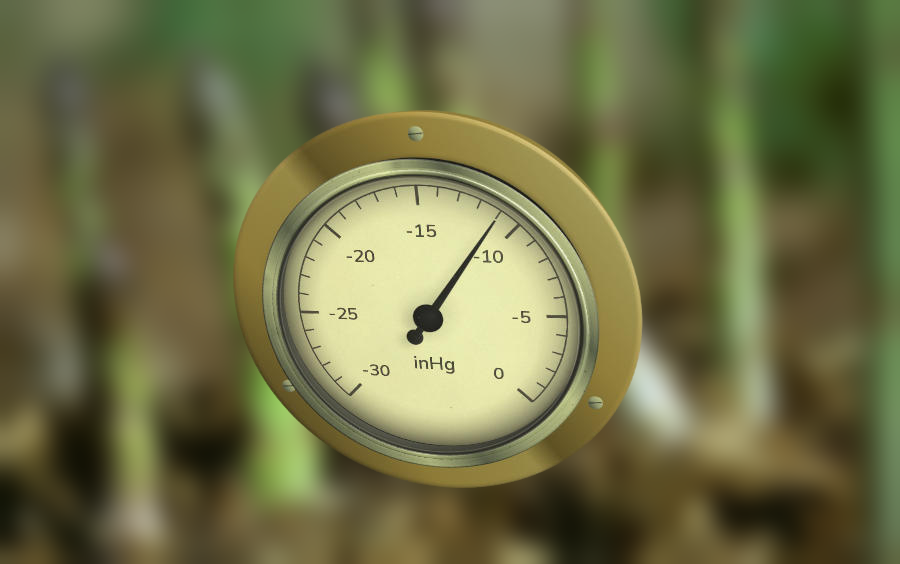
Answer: -11 inHg
